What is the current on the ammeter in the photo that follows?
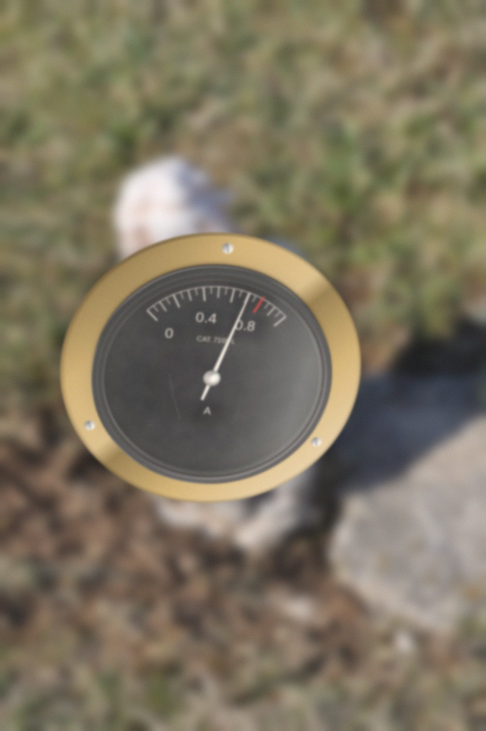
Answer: 0.7 A
